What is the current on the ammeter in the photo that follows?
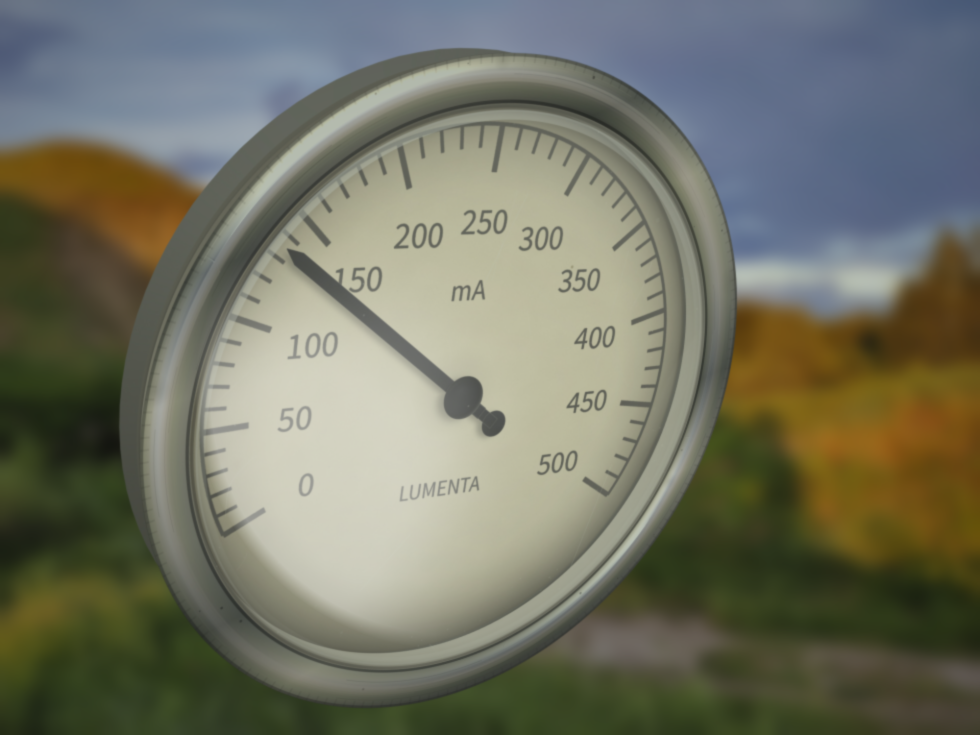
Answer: 135 mA
